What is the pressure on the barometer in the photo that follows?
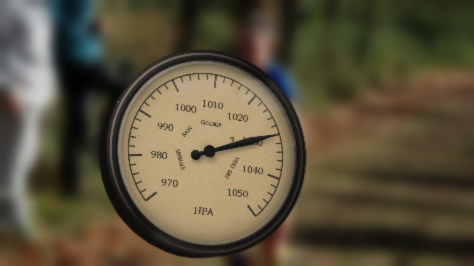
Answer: 1030 hPa
